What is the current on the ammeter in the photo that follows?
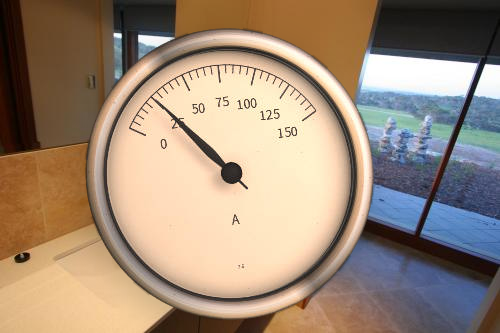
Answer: 25 A
